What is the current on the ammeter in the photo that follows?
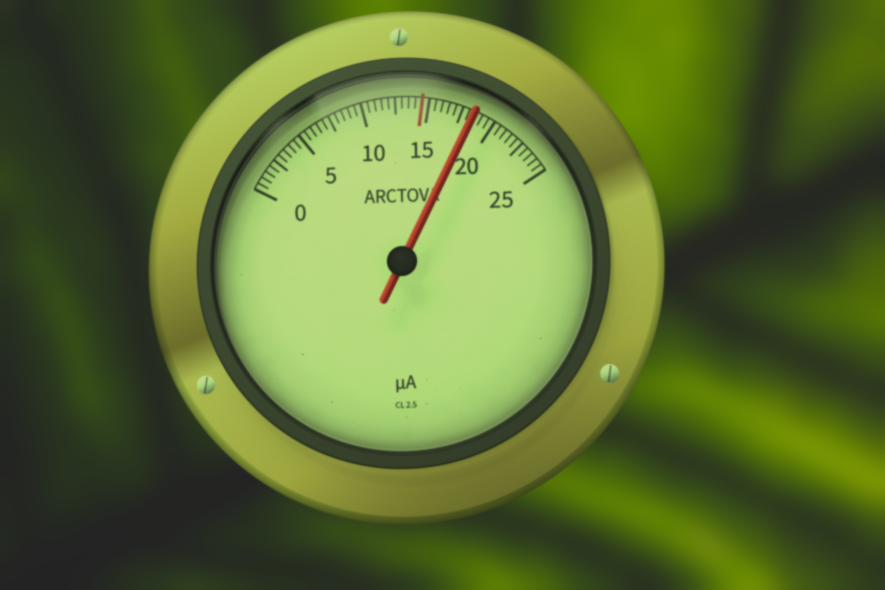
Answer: 18.5 µA
